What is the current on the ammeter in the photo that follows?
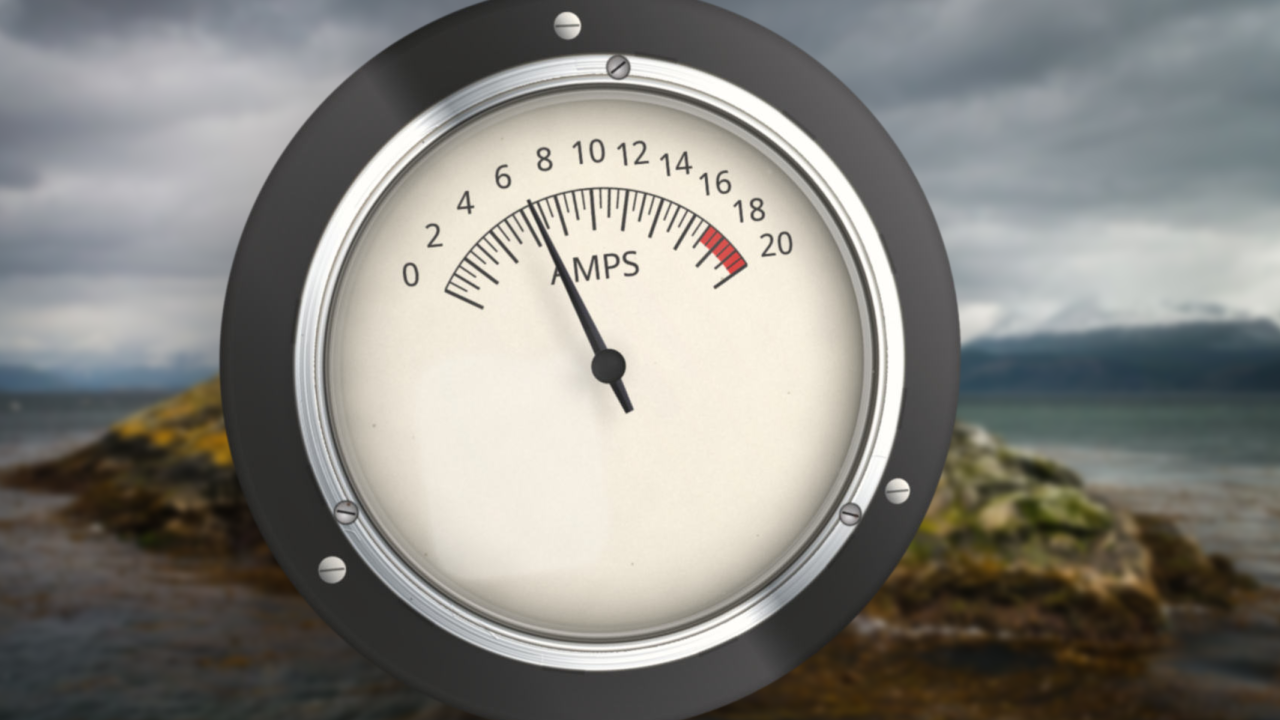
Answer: 6.5 A
